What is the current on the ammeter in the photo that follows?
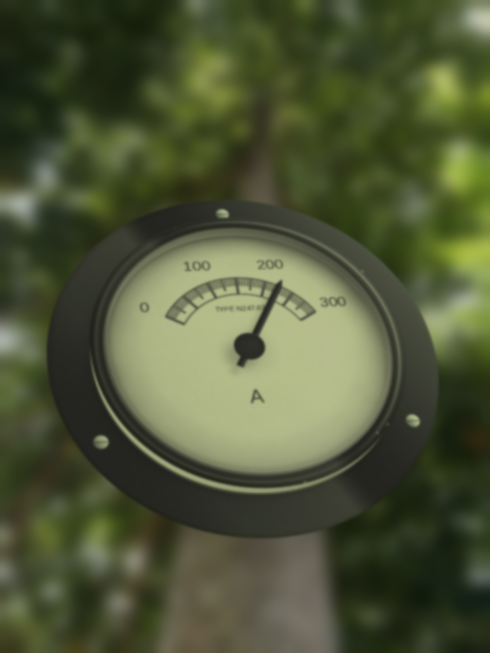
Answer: 225 A
